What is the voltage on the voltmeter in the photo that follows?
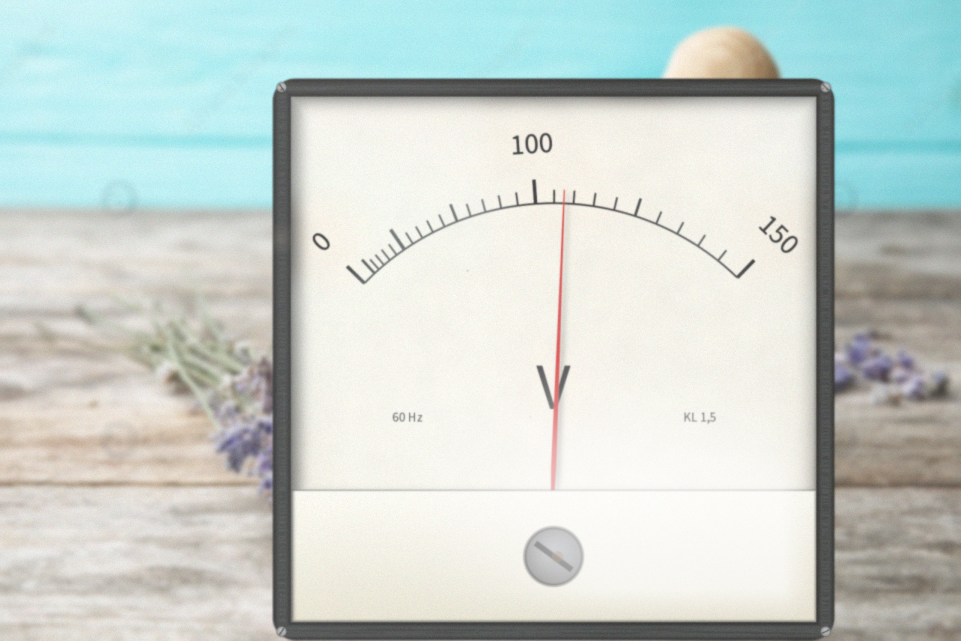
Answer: 107.5 V
